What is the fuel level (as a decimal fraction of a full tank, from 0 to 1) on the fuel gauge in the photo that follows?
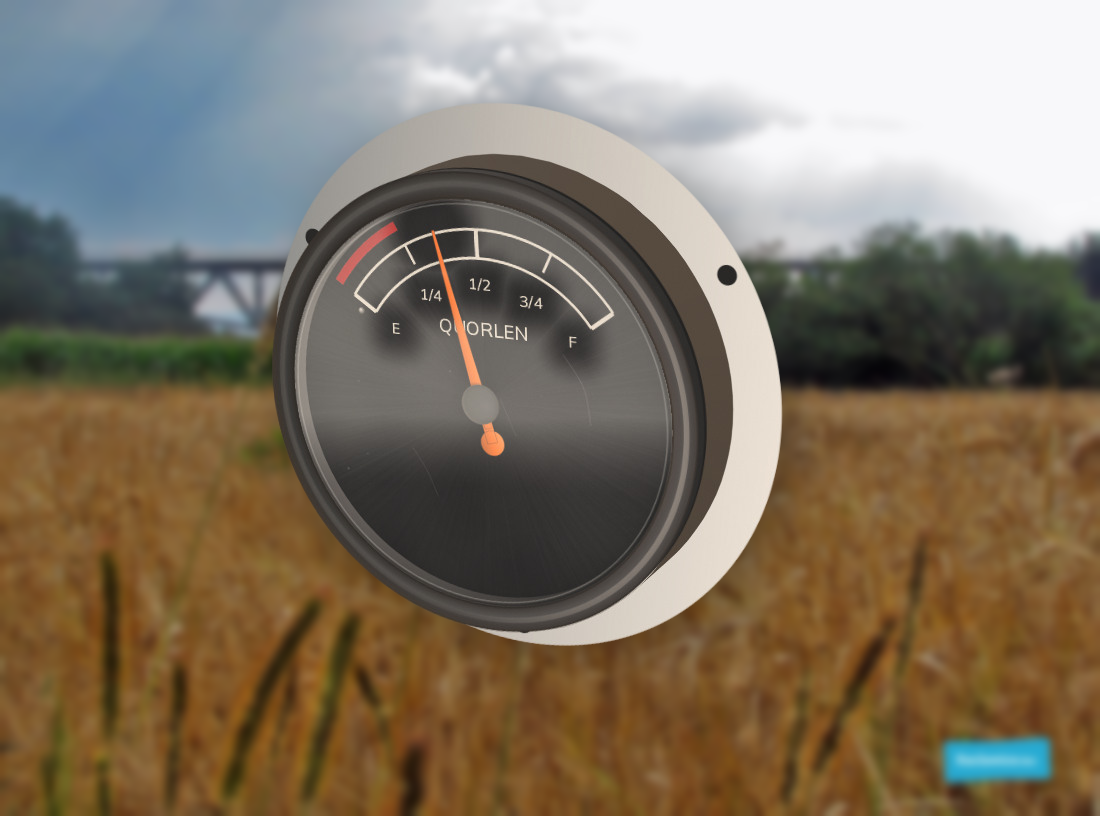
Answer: 0.375
